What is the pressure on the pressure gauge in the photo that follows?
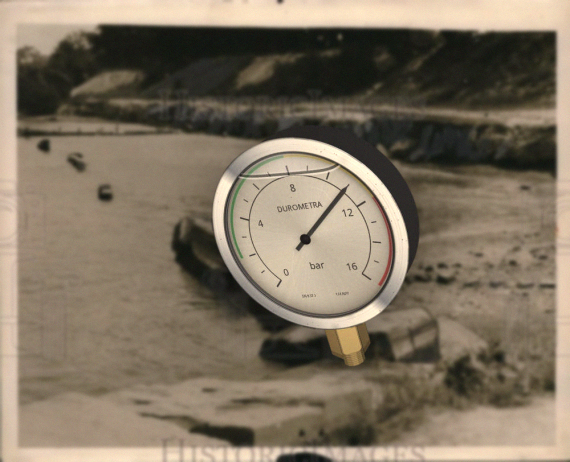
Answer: 11 bar
